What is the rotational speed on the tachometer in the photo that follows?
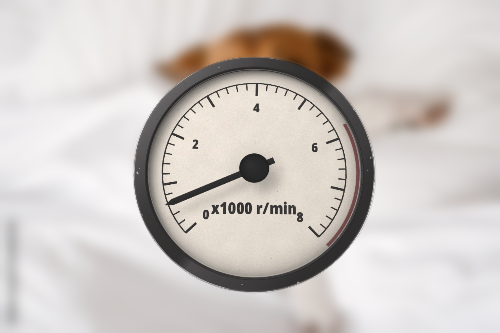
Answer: 600 rpm
